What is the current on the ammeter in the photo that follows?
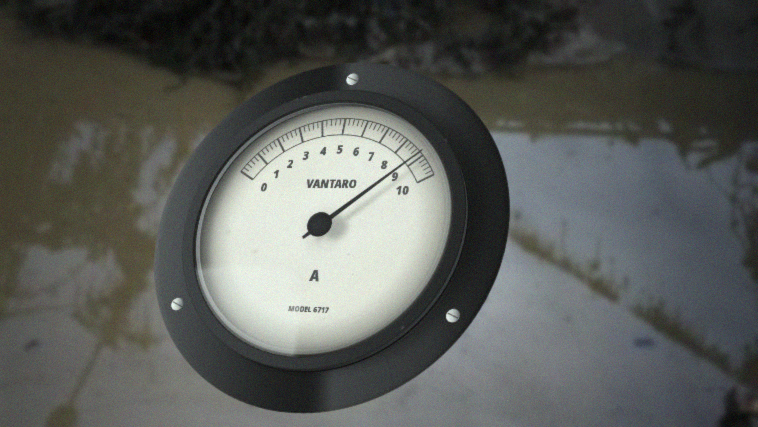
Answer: 9 A
